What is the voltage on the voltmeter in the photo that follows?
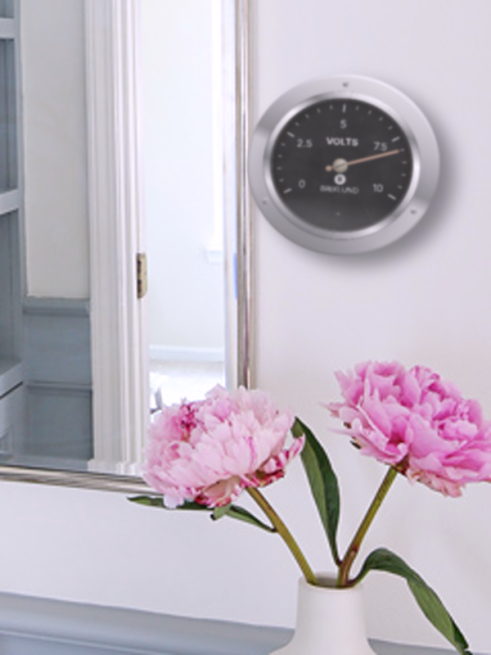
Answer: 8 V
